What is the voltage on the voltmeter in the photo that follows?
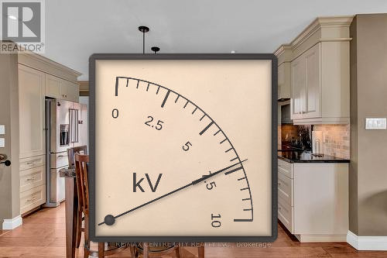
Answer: 7.25 kV
